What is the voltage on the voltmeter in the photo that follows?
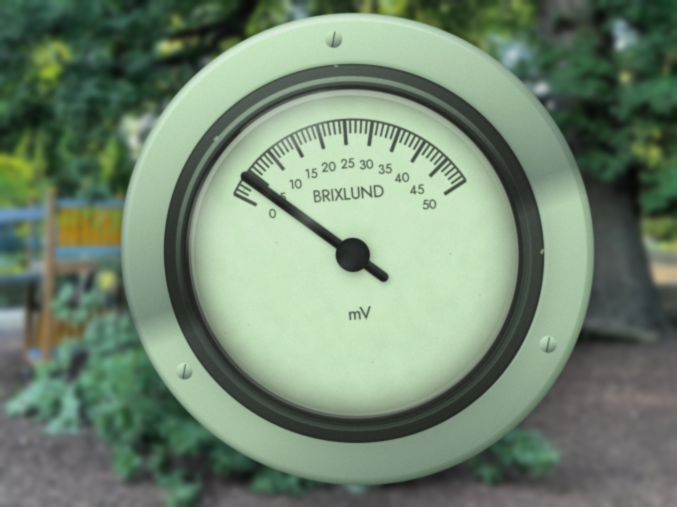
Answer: 4 mV
